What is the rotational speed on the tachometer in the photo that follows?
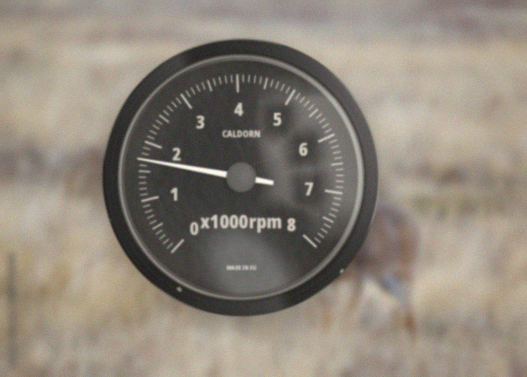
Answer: 1700 rpm
